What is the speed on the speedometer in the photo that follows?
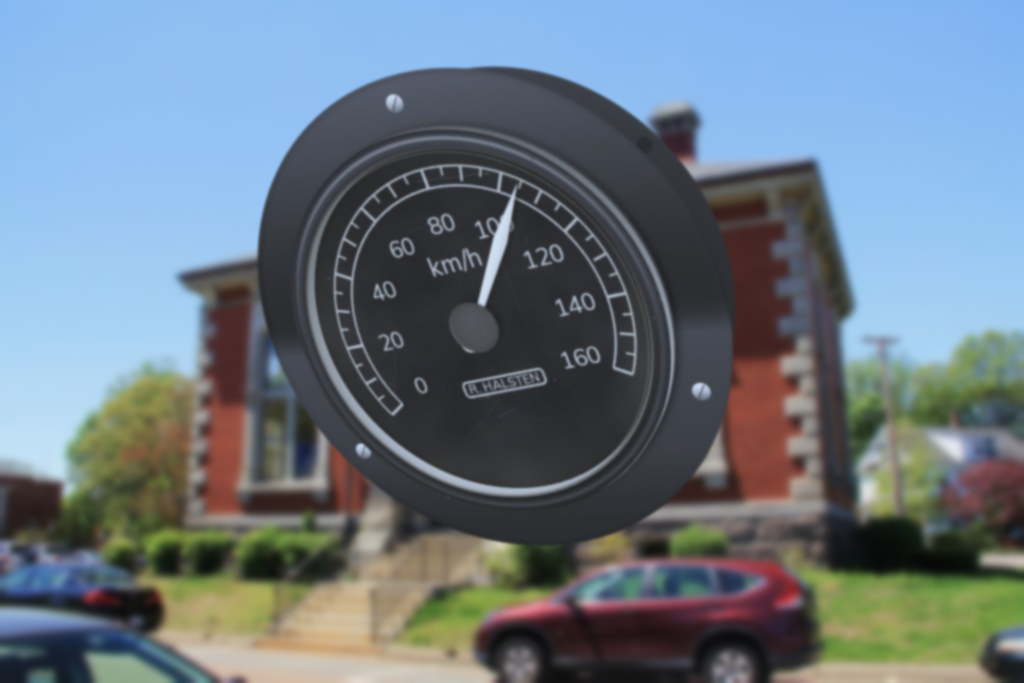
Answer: 105 km/h
